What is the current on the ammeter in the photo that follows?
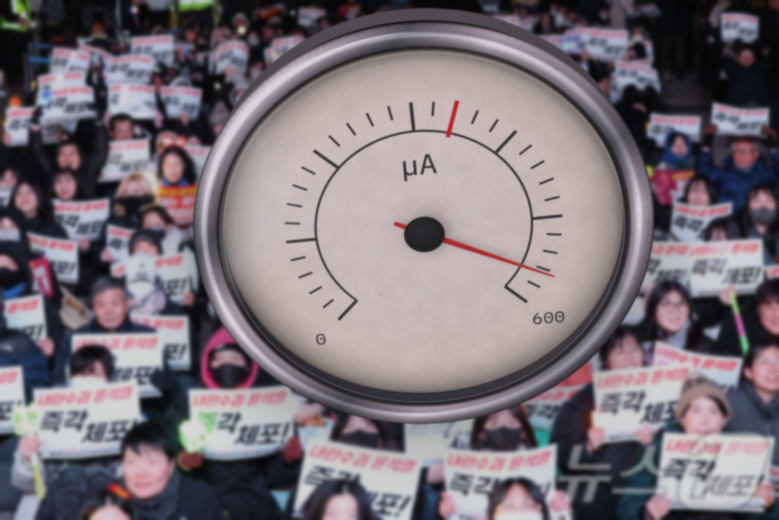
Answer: 560 µA
